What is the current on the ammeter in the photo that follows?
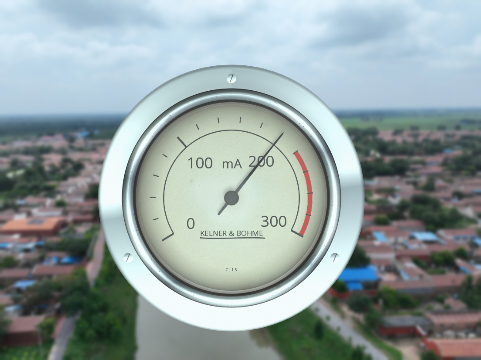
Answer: 200 mA
